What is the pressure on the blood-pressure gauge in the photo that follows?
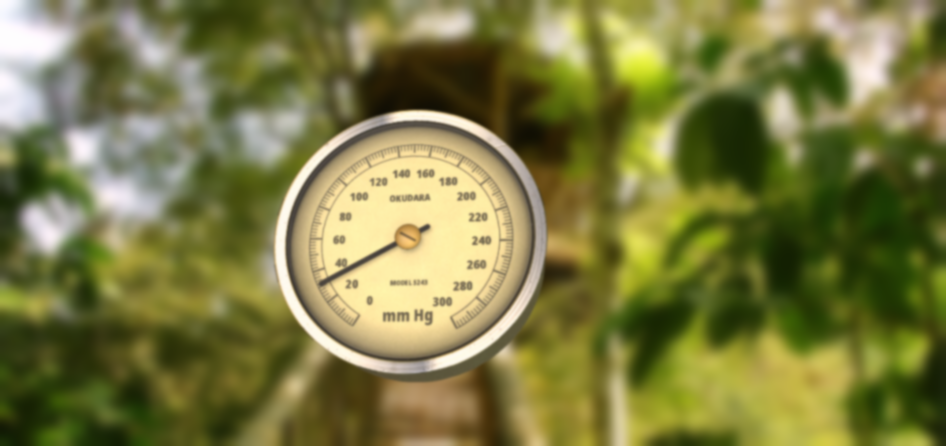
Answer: 30 mmHg
